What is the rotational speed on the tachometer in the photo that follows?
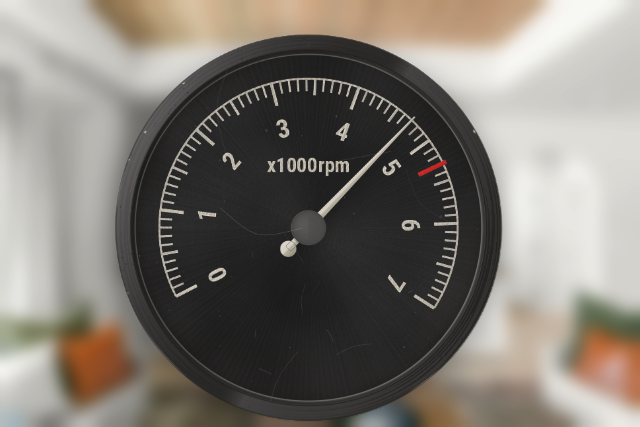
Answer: 4700 rpm
